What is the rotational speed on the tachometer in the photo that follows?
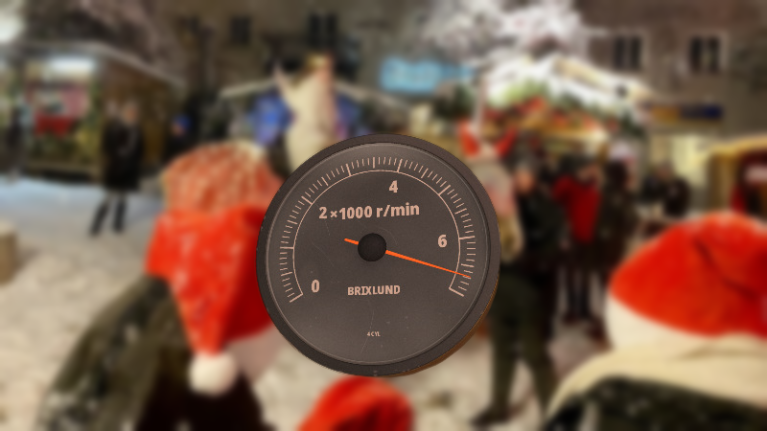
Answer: 6700 rpm
